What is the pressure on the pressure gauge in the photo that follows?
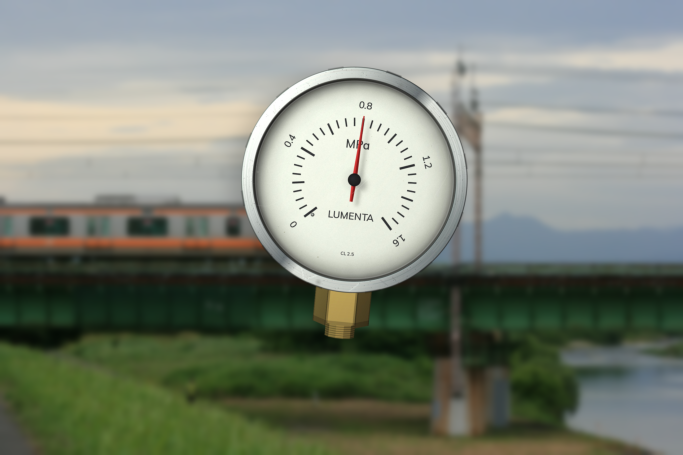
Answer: 0.8 MPa
